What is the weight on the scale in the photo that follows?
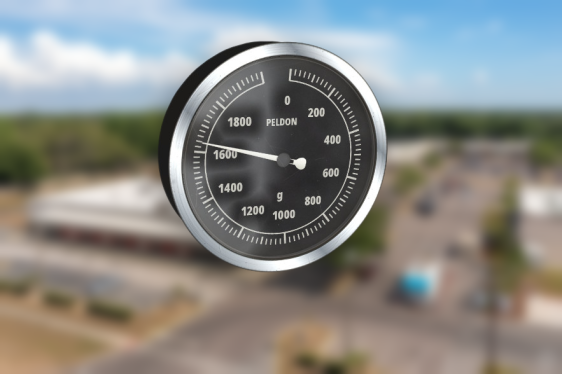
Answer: 1640 g
